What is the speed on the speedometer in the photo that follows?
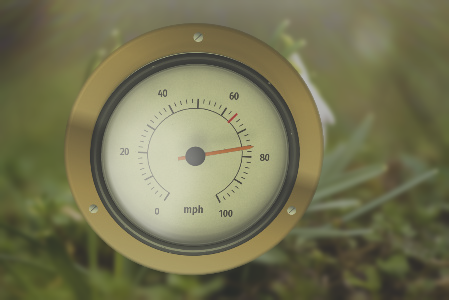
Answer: 76 mph
